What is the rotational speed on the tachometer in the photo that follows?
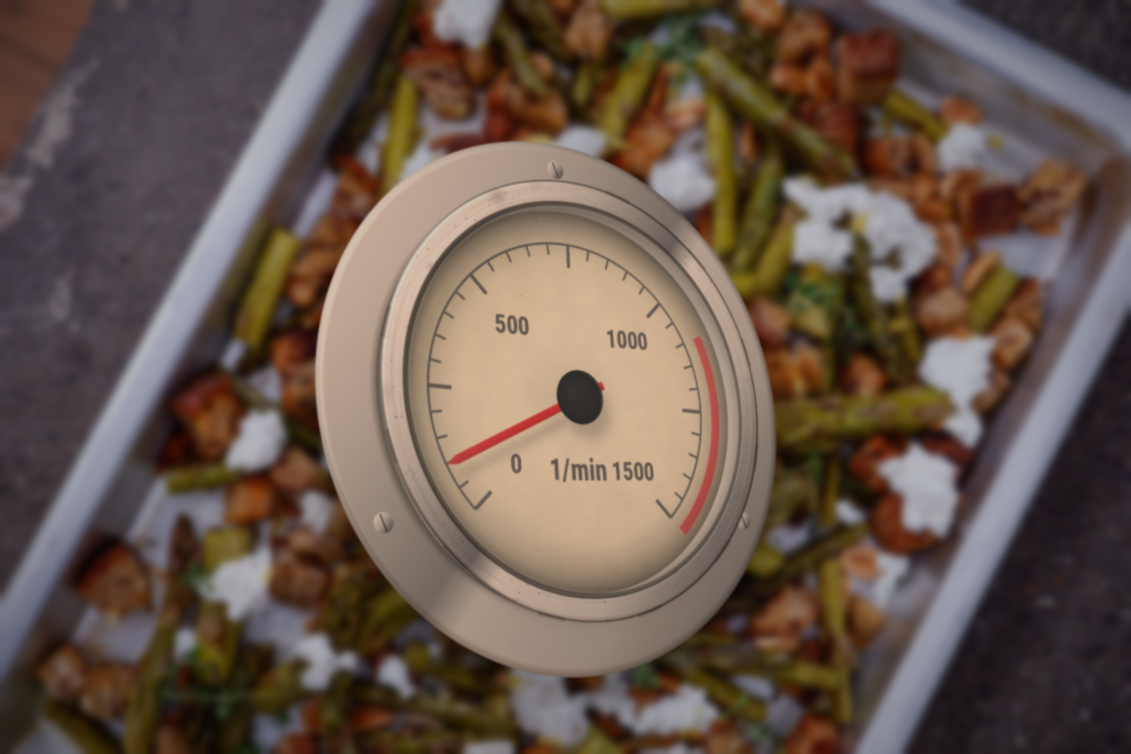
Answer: 100 rpm
